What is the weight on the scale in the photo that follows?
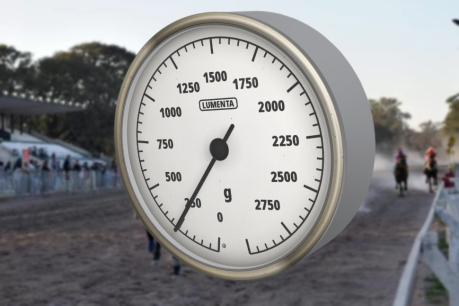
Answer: 250 g
